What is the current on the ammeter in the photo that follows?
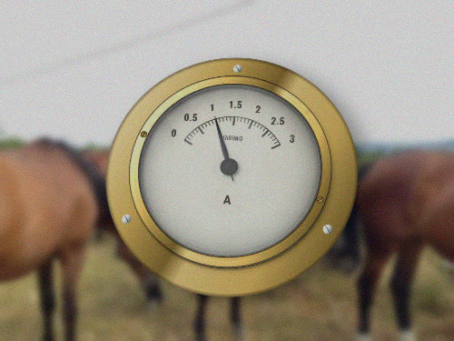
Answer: 1 A
